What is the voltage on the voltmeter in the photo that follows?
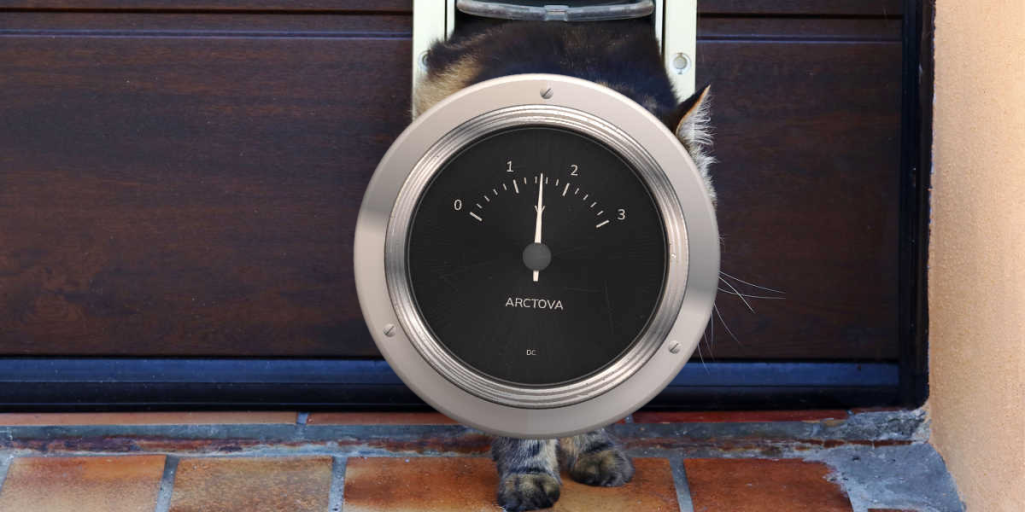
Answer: 1.5 V
